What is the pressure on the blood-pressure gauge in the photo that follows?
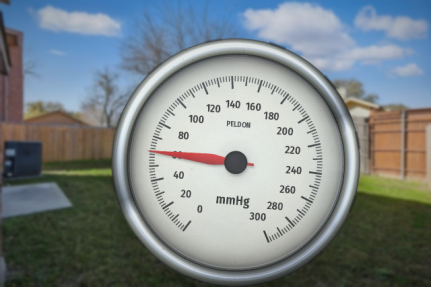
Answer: 60 mmHg
